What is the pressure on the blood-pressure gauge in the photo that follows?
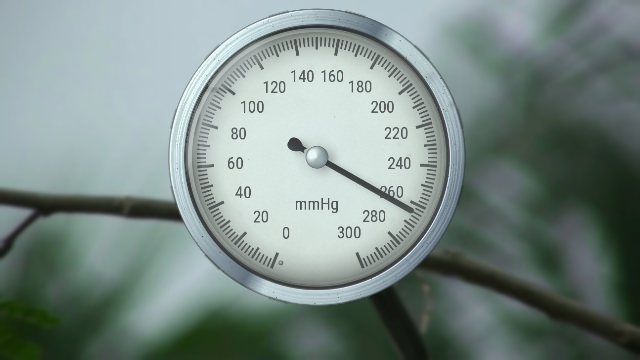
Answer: 264 mmHg
